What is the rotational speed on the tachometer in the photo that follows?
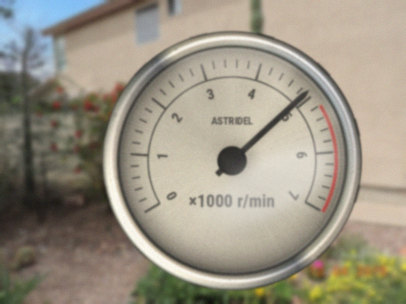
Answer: 4900 rpm
